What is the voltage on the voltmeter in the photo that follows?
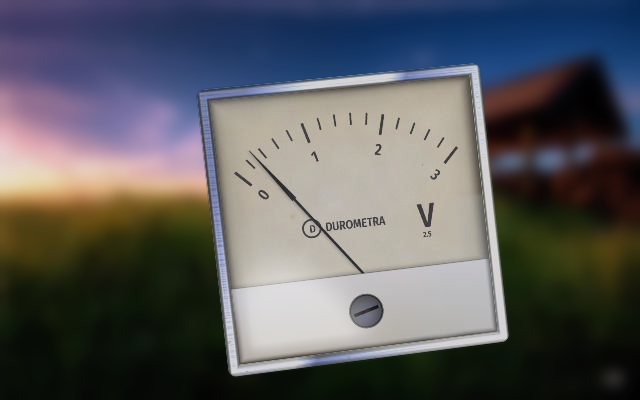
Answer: 0.3 V
